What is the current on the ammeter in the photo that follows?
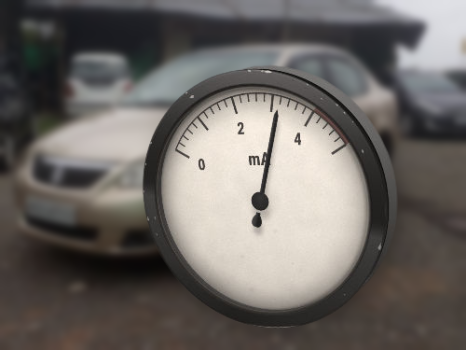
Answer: 3.2 mA
